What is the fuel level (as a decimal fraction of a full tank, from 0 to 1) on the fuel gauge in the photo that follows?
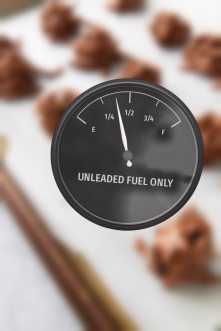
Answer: 0.375
